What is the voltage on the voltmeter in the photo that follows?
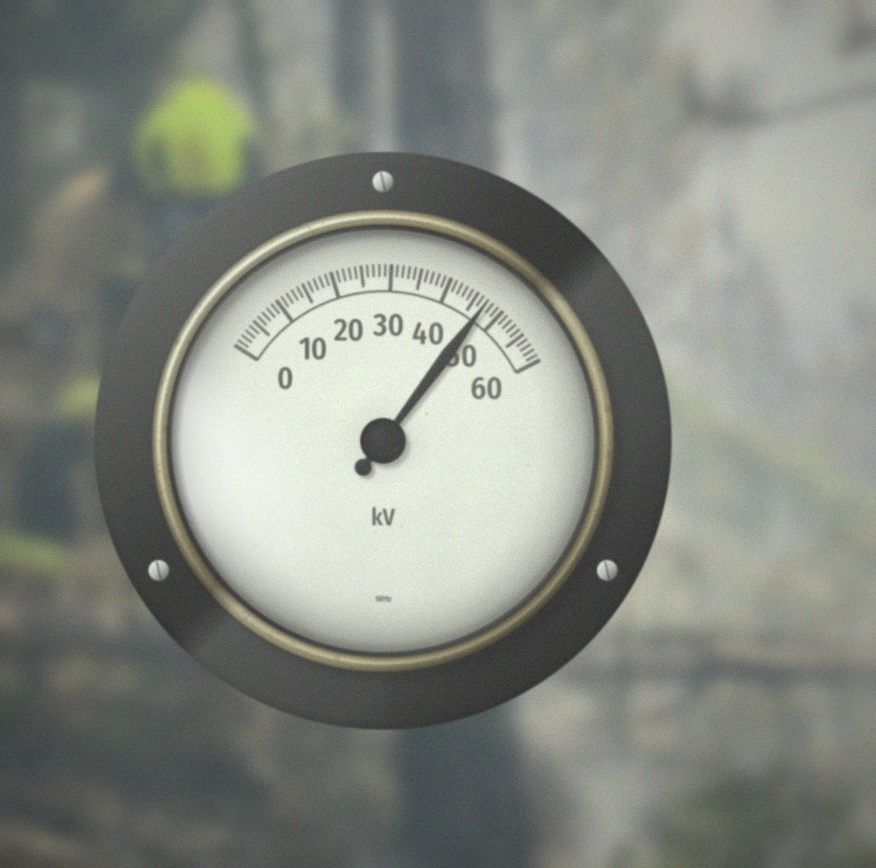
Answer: 47 kV
